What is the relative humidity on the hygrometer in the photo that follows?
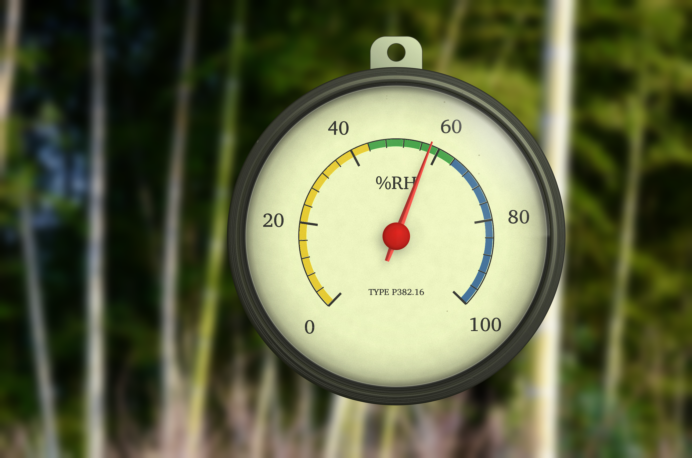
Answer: 58 %
